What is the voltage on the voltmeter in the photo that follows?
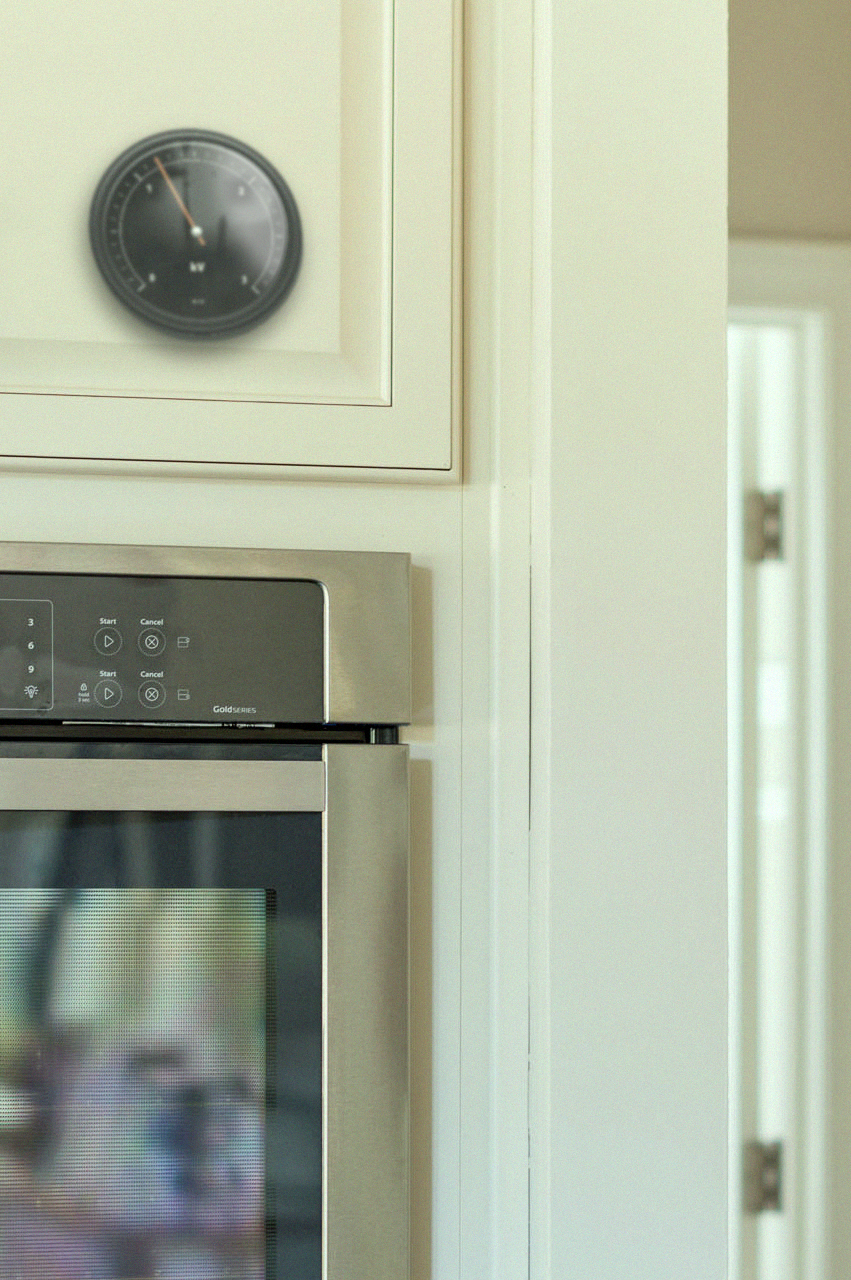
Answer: 1.2 kV
